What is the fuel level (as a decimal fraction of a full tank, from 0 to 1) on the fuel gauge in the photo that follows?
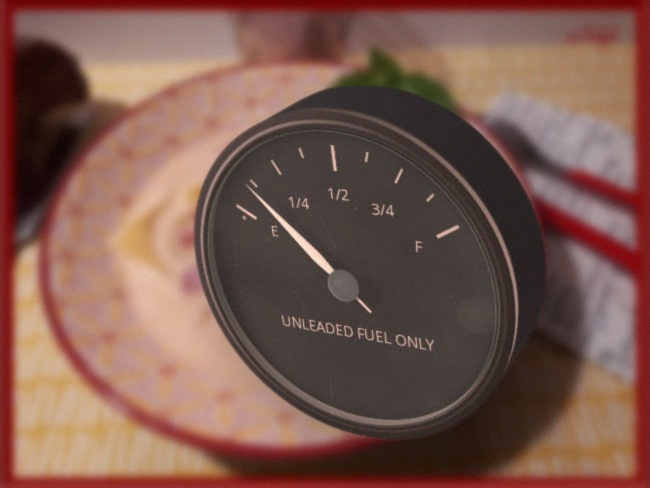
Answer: 0.125
